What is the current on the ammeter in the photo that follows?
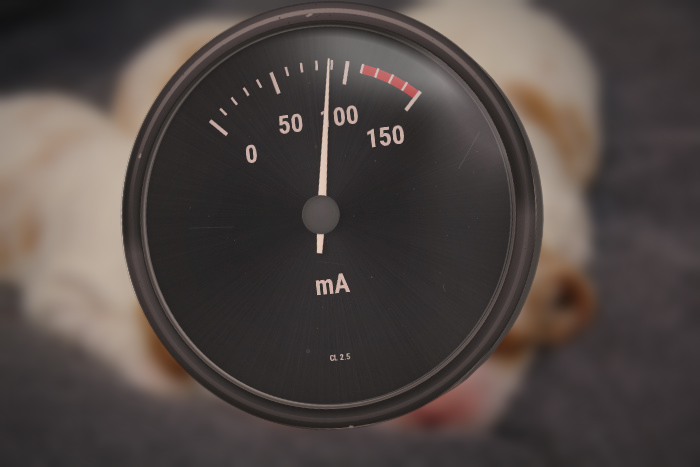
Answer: 90 mA
